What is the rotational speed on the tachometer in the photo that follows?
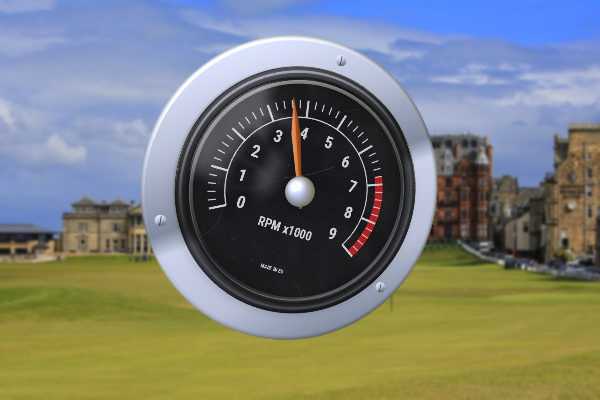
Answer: 3600 rpm
